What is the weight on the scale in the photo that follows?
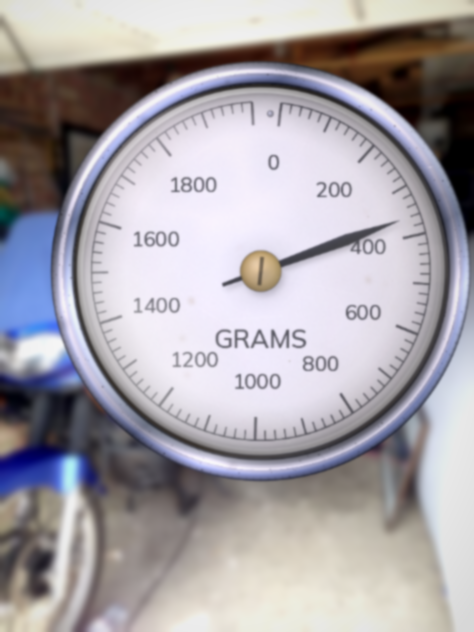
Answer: 360 g
